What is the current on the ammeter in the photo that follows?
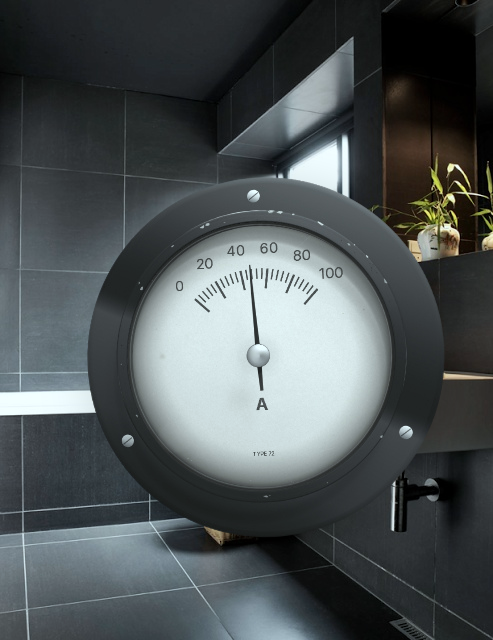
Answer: 48 A
